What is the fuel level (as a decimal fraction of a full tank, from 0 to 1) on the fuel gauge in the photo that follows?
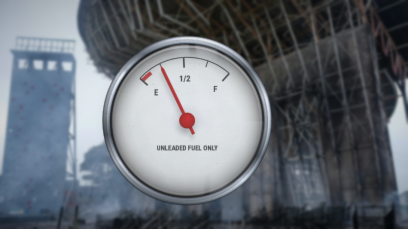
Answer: 0.25
